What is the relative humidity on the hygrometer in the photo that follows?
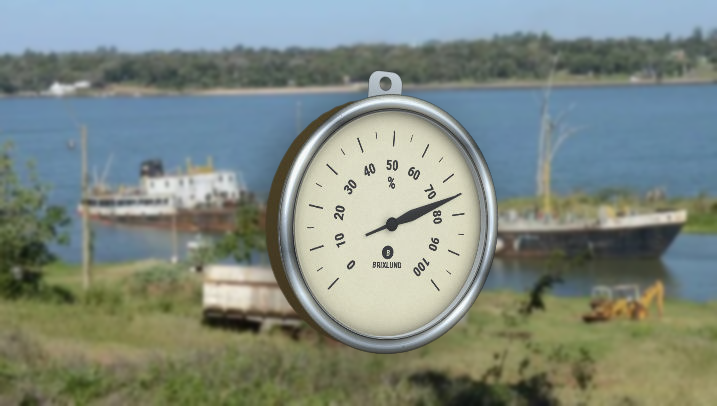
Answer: 75 %
